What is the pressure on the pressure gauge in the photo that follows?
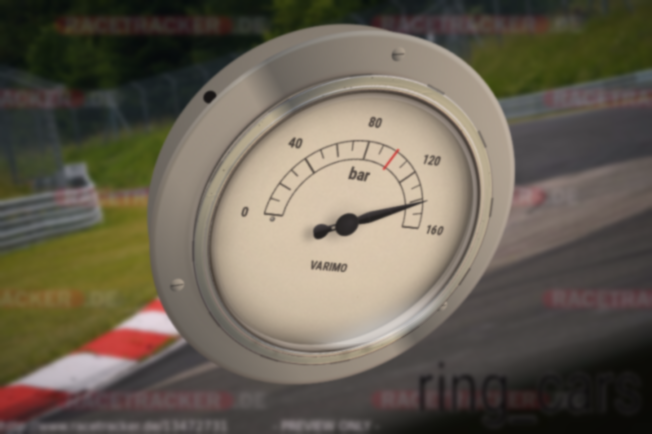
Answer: 140 bar
